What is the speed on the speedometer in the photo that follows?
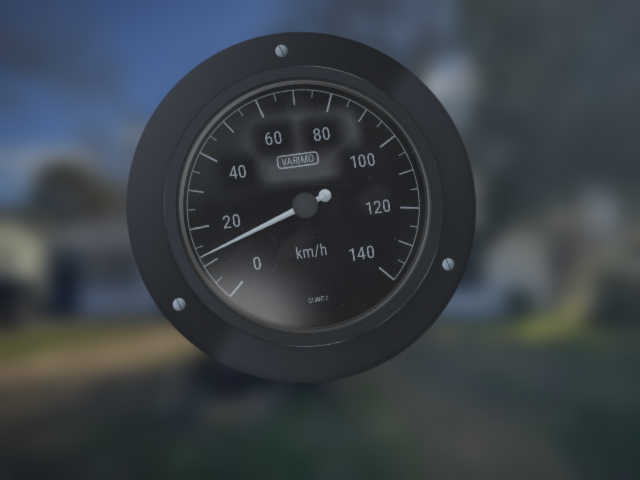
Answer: 12.5 km/h
